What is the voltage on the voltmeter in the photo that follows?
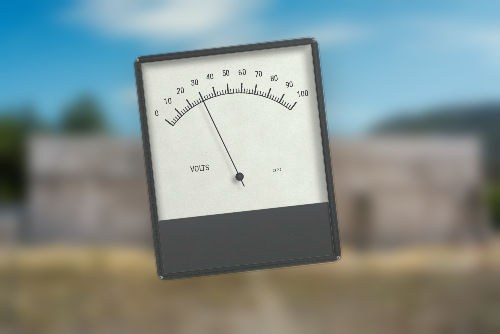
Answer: 30 V
